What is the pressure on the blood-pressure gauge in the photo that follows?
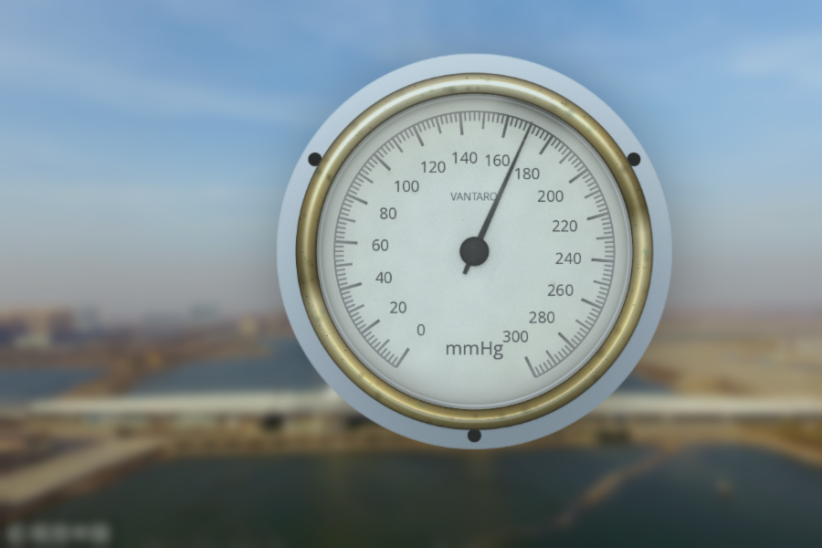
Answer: 170 mmHg
